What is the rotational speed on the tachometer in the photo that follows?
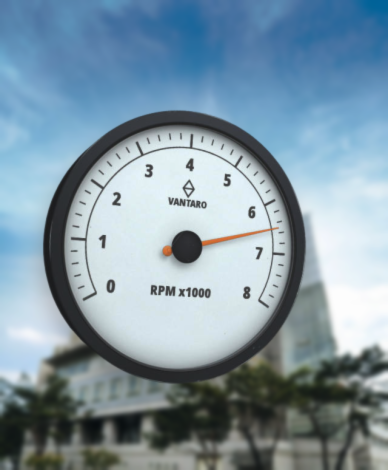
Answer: 6500 rpm
